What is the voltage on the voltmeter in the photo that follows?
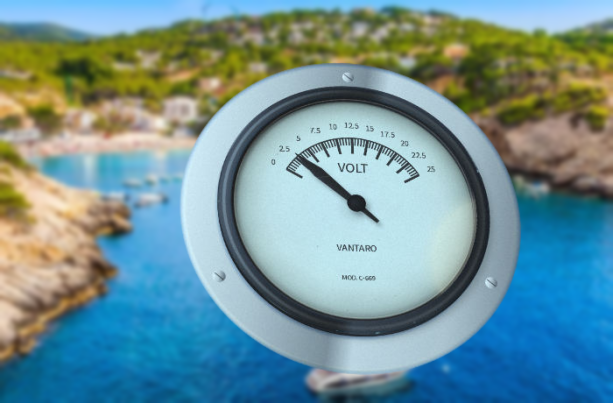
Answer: 2.5 V
